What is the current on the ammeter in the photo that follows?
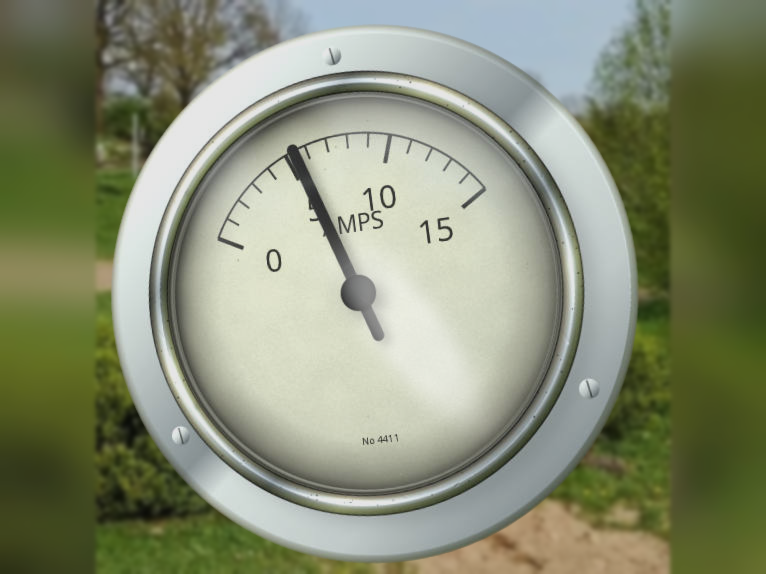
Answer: 5.5 A
